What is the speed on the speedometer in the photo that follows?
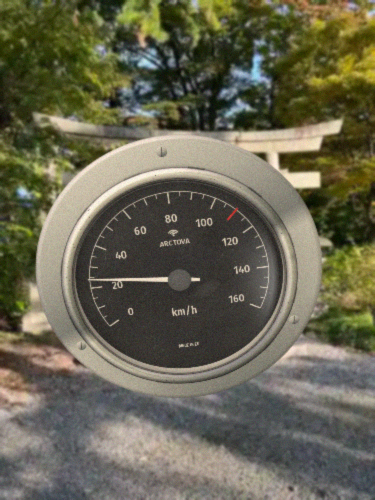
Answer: 25 km/h
